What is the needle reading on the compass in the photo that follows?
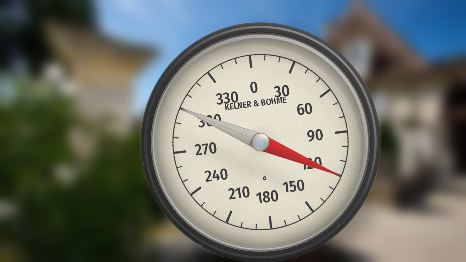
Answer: 120 °
